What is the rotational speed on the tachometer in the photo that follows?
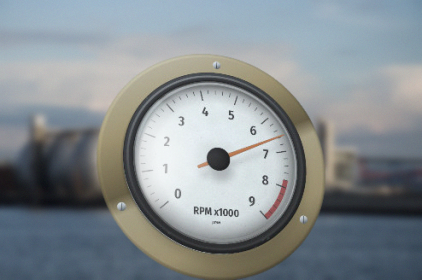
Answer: 6600 rpm
